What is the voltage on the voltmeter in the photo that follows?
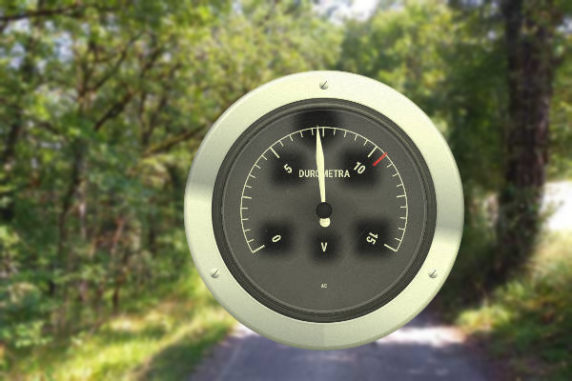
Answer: 7.25 V
